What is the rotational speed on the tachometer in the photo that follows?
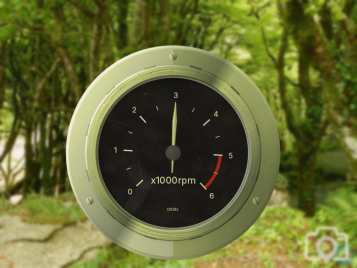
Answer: 3000 rpm
